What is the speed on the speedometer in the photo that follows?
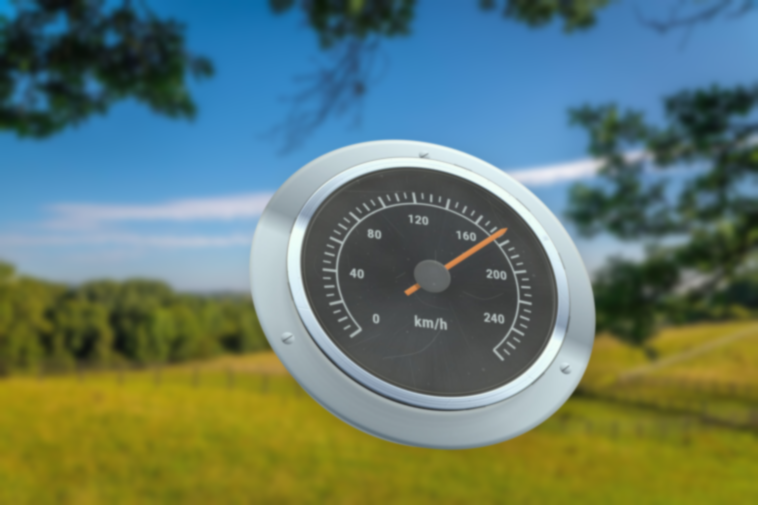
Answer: 175 km/h
